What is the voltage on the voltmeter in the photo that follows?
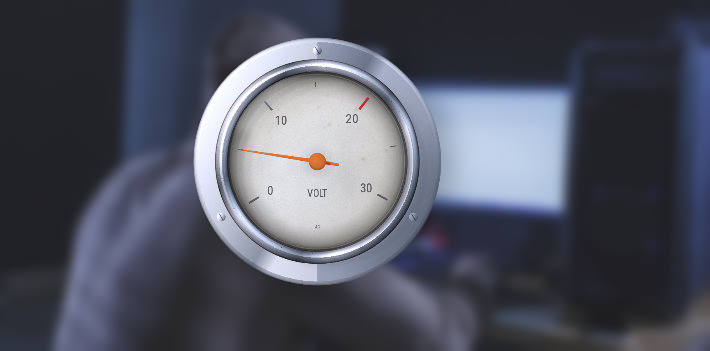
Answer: 5 V
